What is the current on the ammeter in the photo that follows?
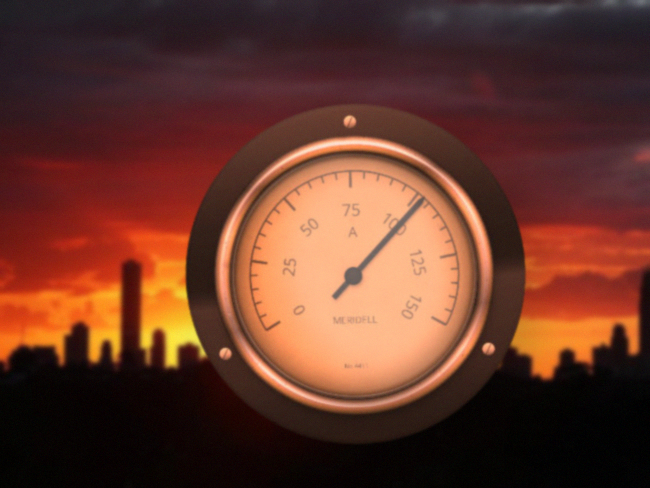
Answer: 102.5 A
